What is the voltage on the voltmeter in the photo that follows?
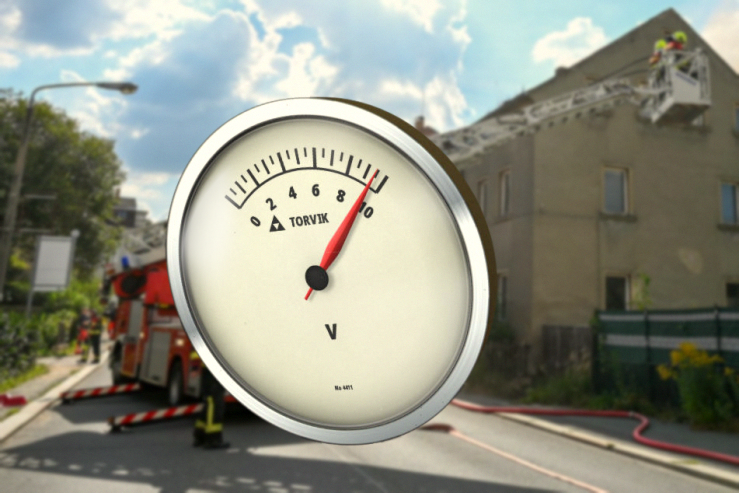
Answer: 9.5 V
